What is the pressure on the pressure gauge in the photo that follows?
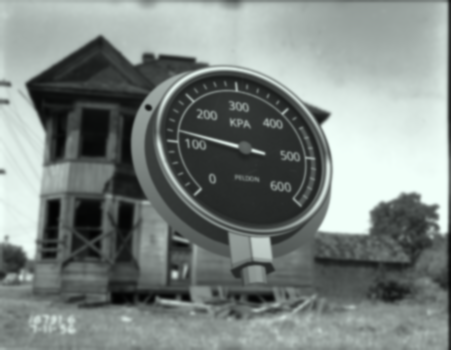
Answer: 120 kPa
